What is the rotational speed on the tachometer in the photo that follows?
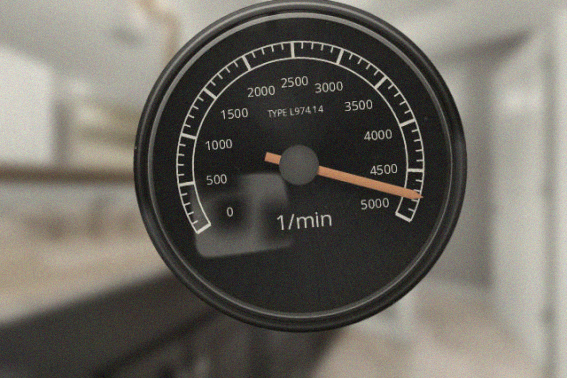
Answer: 4750 rpm
